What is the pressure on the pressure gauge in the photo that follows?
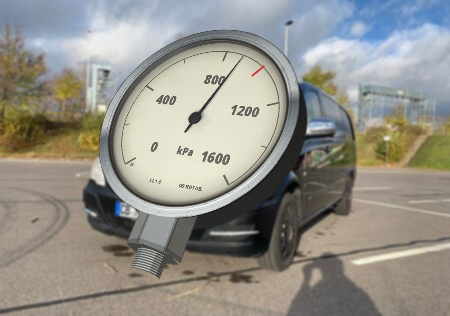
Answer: 900 kPa
